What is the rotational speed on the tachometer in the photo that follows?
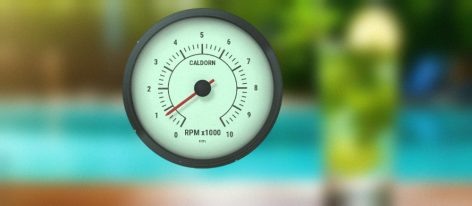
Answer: 800 rpm
